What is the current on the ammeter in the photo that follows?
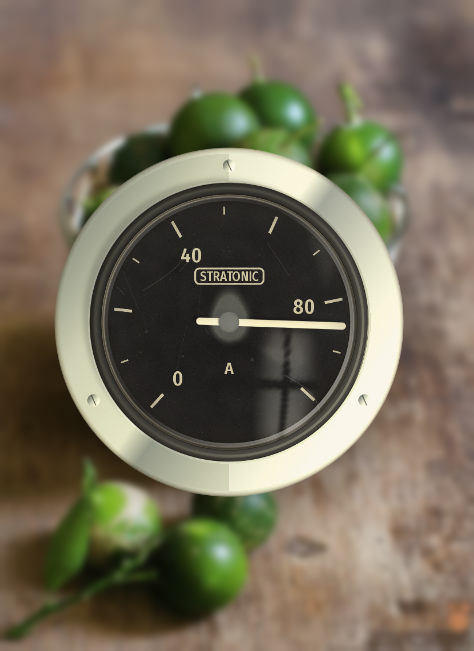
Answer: 85 A
